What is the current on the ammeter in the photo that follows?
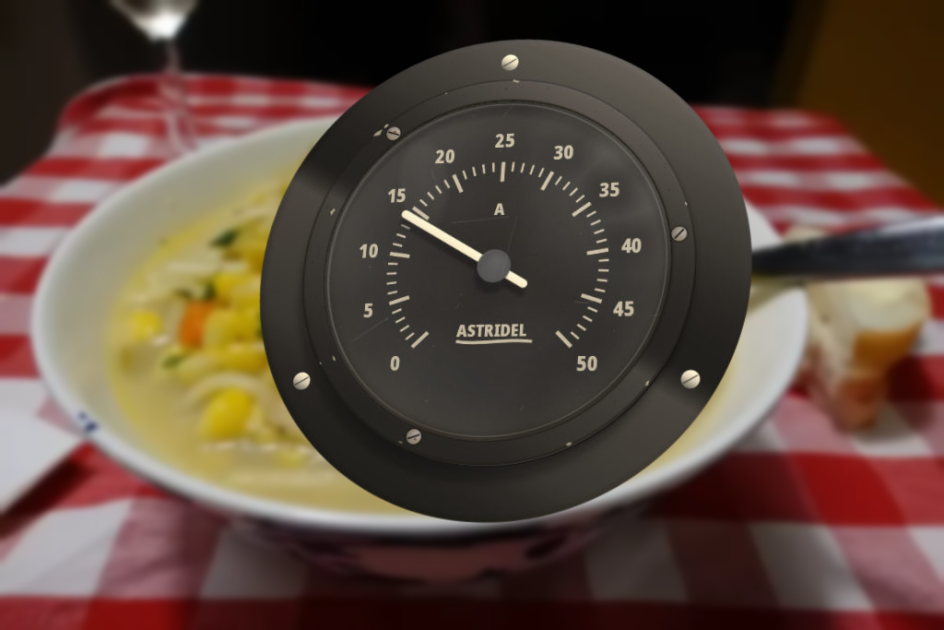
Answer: 14 A
